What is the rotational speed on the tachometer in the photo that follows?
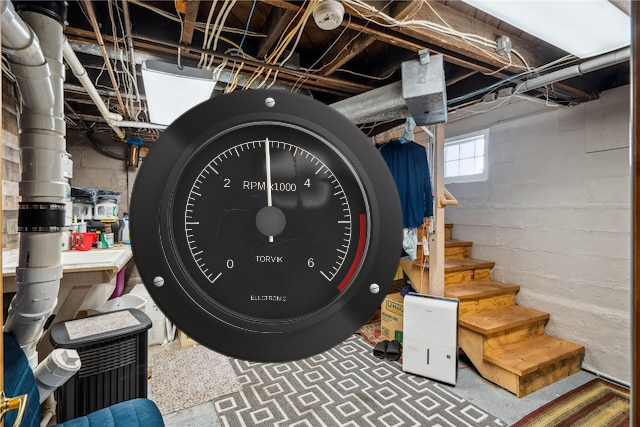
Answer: 3000 rpm
